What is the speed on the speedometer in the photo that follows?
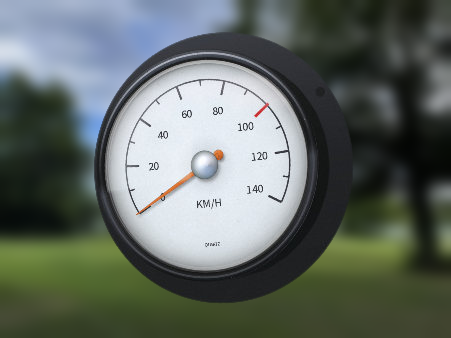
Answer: 0 km/h
